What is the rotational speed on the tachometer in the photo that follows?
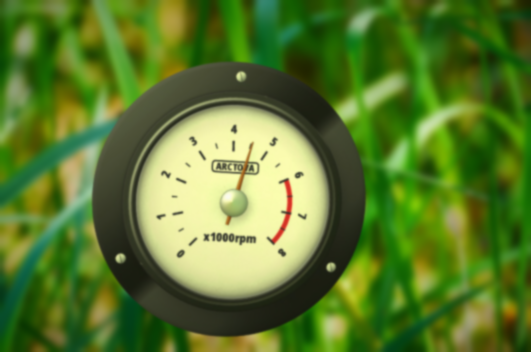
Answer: 4500 rpm
